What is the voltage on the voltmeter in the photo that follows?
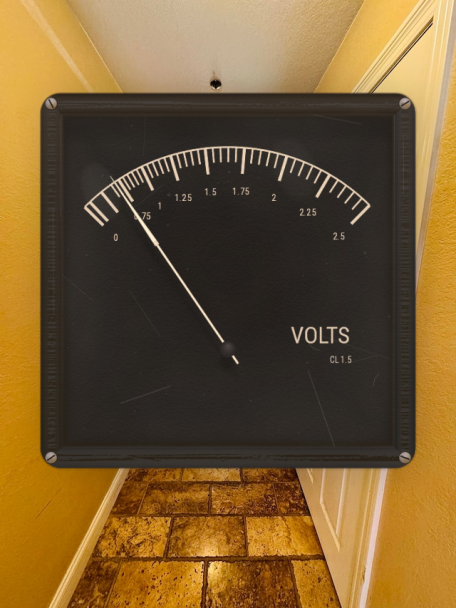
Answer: 0.7 V
